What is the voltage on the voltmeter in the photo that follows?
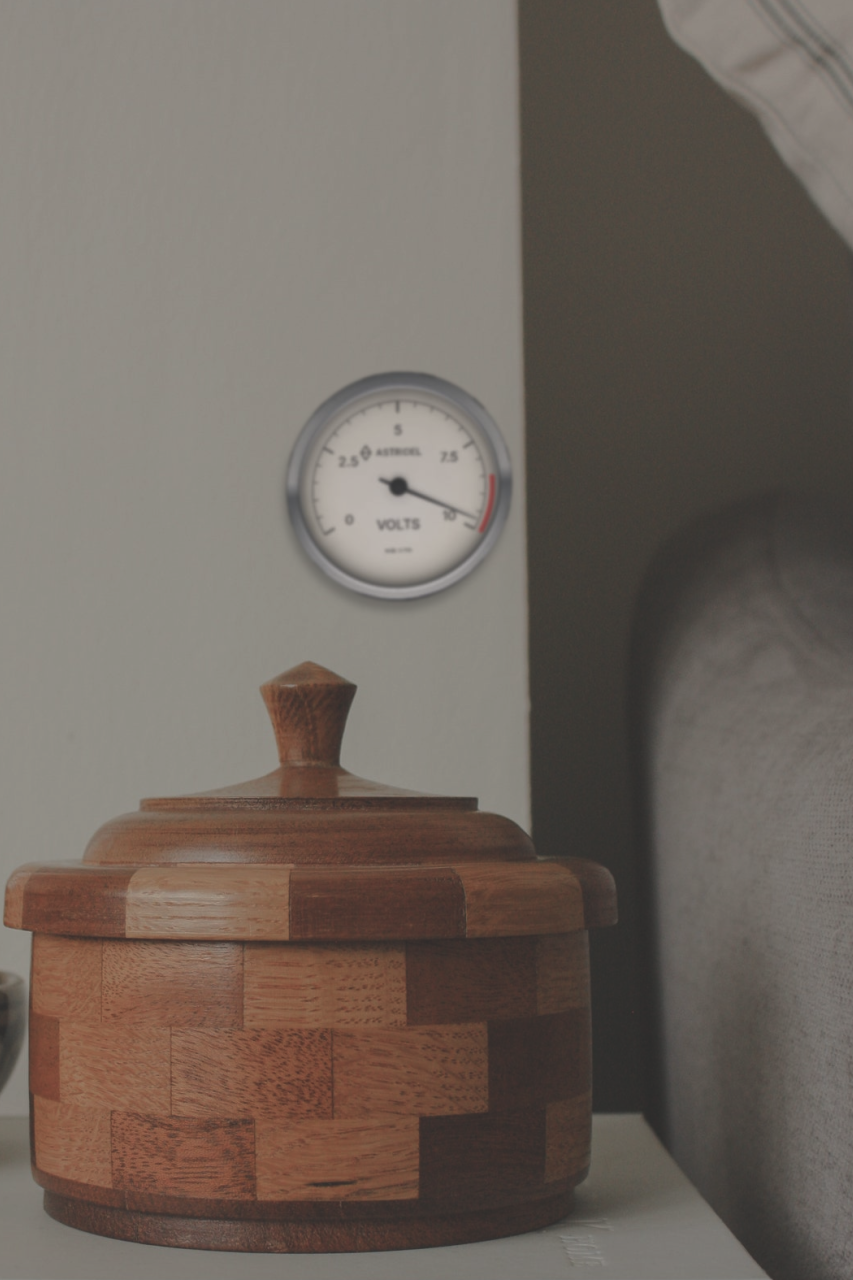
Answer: 9.75 V
